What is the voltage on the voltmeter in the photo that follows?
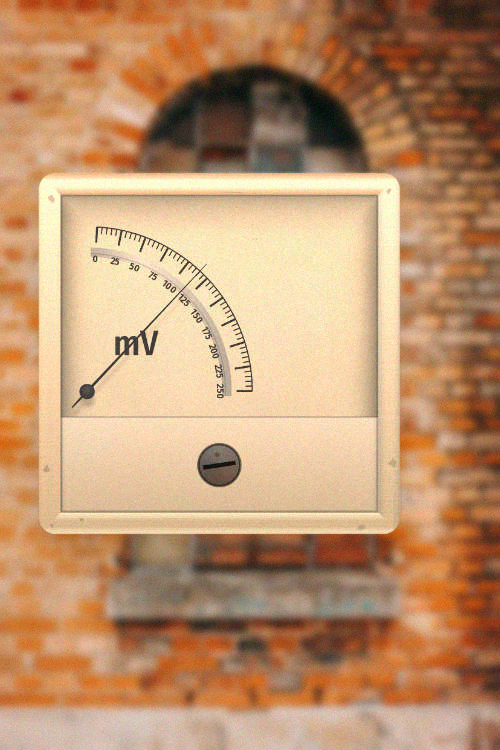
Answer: 115 mV
